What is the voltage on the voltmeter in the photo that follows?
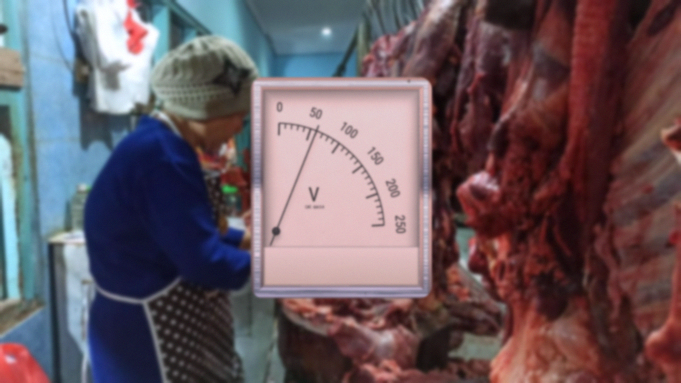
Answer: 60 V
